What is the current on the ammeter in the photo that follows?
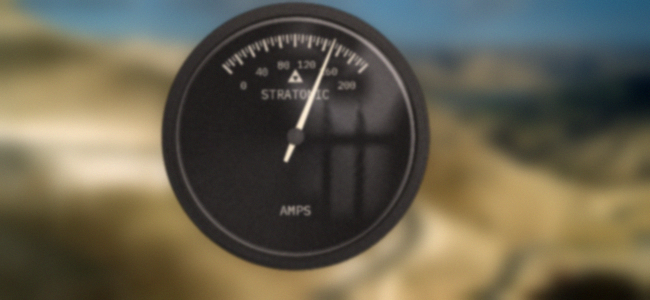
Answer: 150 A
